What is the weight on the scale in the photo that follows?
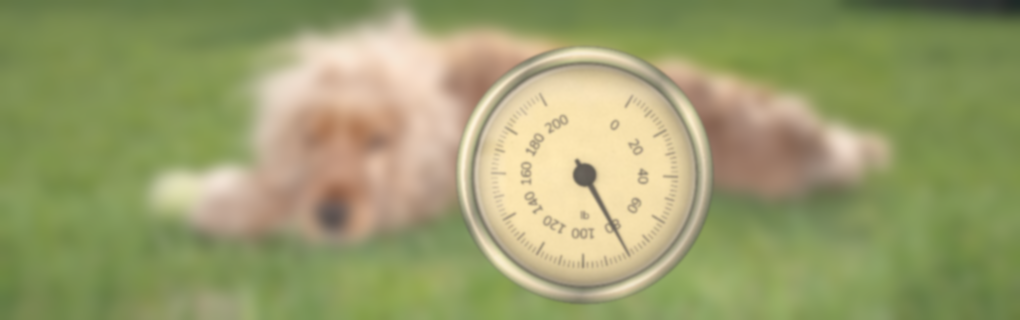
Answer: 80 lb
